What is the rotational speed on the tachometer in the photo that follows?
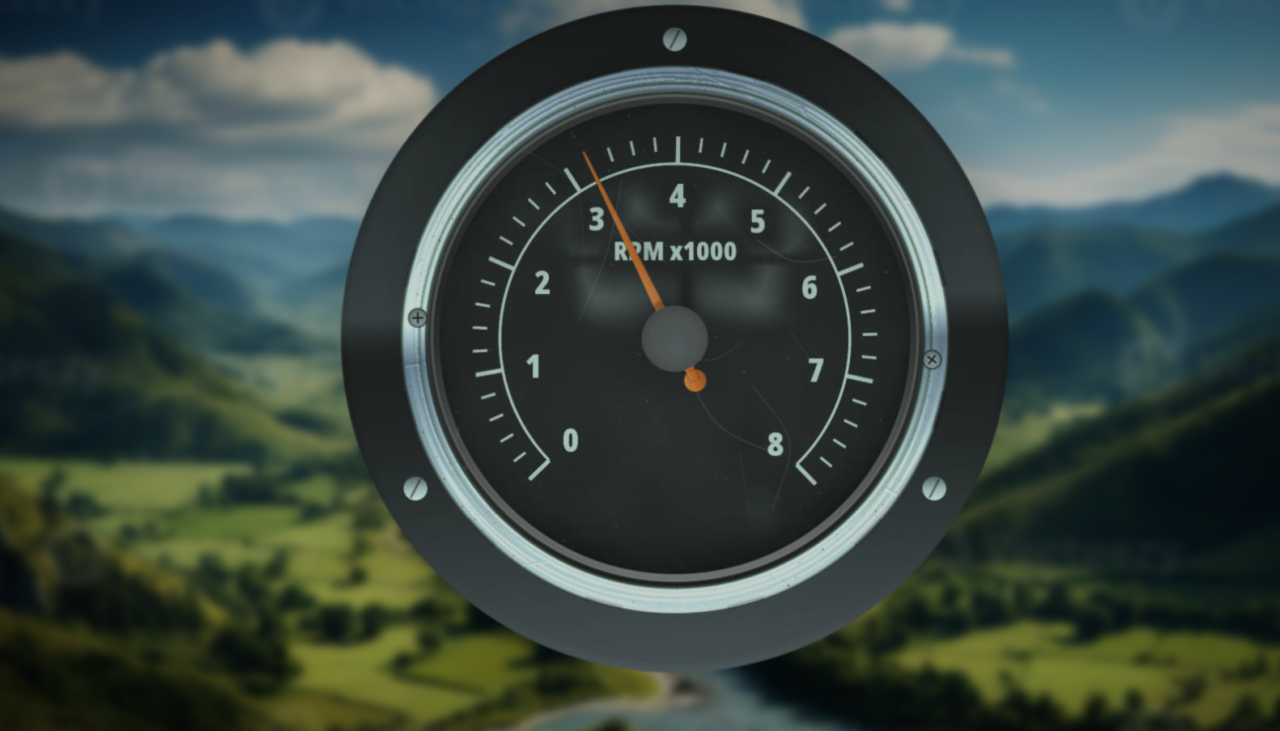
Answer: 3200 rpm
